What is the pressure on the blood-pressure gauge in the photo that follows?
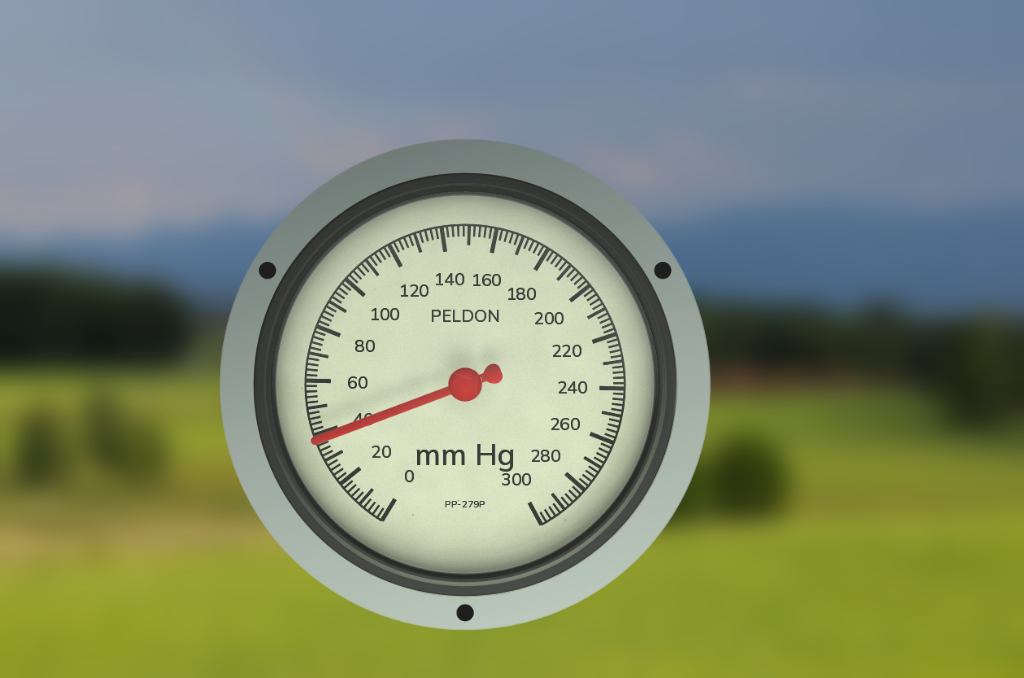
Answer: 38 mmHg
